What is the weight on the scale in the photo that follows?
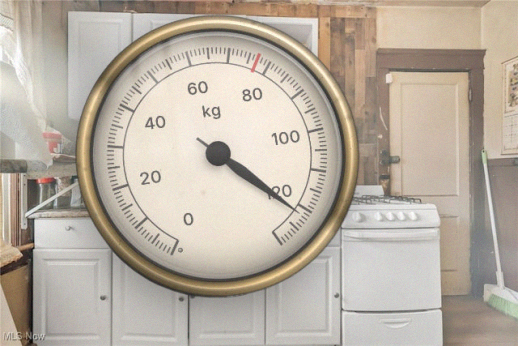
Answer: 122 kg
